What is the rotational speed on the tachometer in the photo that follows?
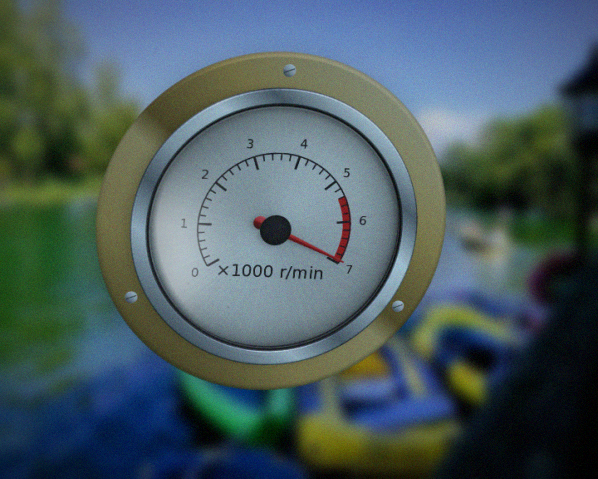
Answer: 6900 rpm
